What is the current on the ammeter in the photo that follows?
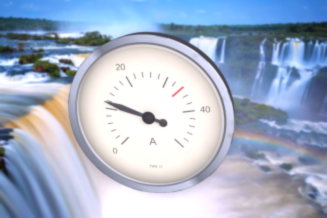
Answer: 12 A
